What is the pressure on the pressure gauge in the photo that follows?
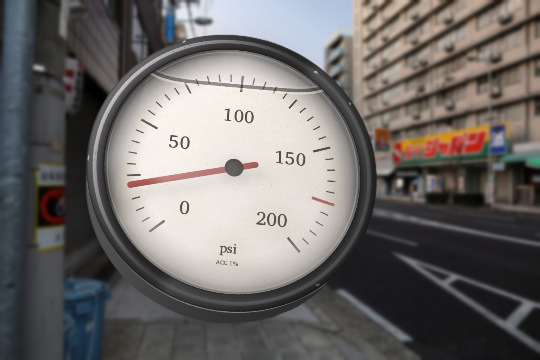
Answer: 20 psi
